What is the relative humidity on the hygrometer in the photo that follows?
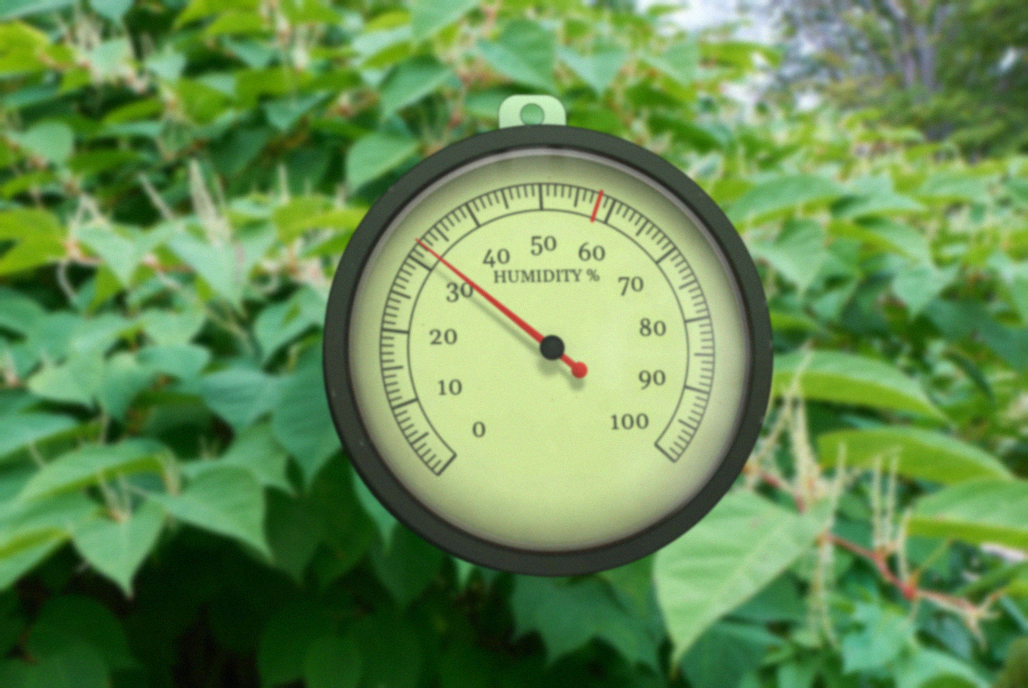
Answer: 32 %
